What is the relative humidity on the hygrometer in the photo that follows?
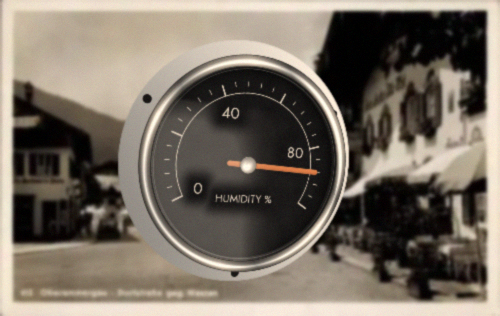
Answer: 88 %
